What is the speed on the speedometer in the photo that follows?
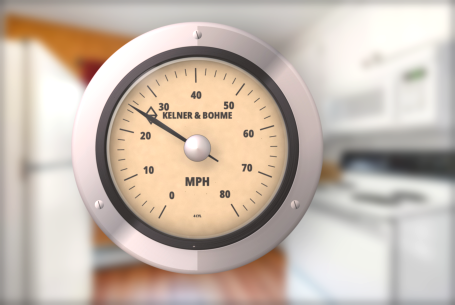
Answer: 25 mph
